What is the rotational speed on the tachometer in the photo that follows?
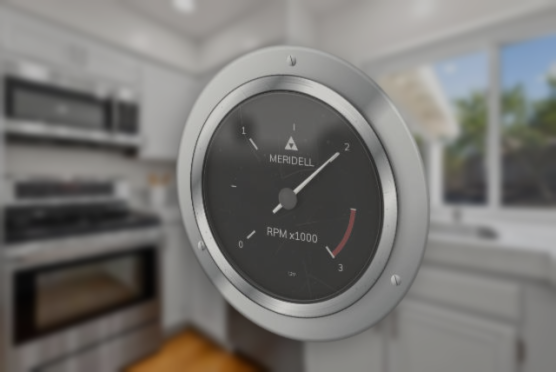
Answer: 2000 rpm
